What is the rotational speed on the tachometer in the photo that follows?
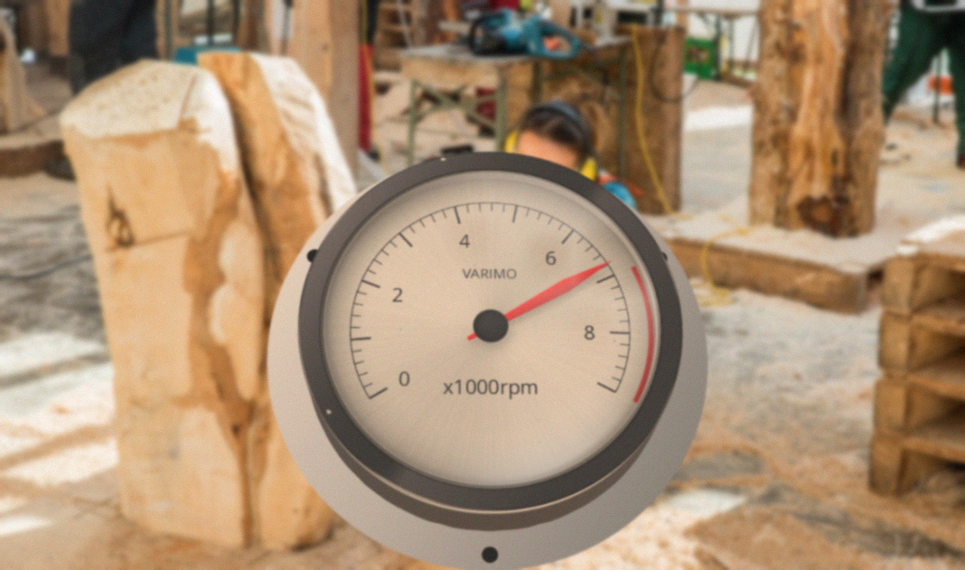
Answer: 6800 rpm
